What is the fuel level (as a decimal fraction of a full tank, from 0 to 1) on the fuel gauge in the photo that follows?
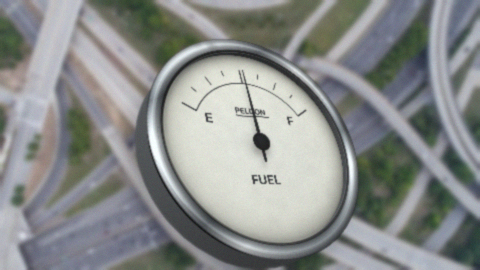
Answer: 0.5
